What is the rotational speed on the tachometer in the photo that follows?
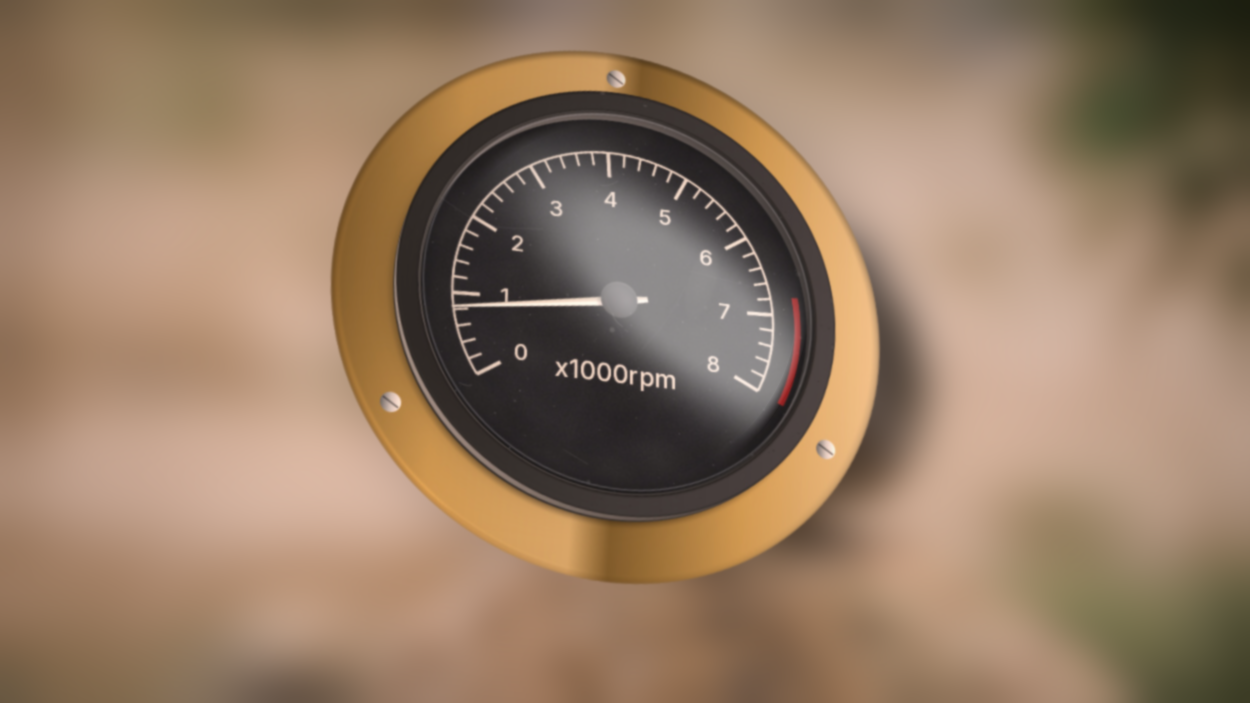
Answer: 800 rpm
